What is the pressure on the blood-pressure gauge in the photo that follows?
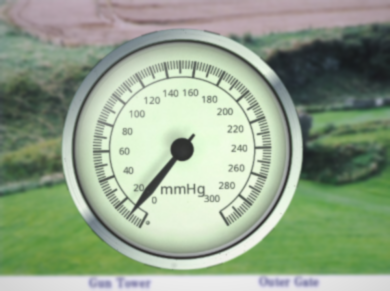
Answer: 10 mmHg
